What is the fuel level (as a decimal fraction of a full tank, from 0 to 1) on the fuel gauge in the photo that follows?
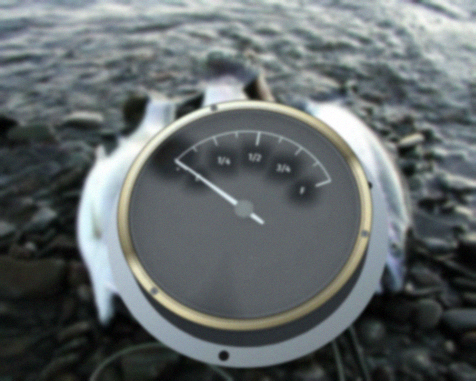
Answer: 0
